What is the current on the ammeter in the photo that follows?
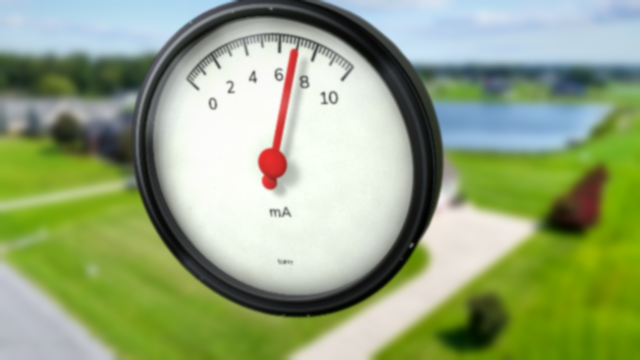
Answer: 7 mA
